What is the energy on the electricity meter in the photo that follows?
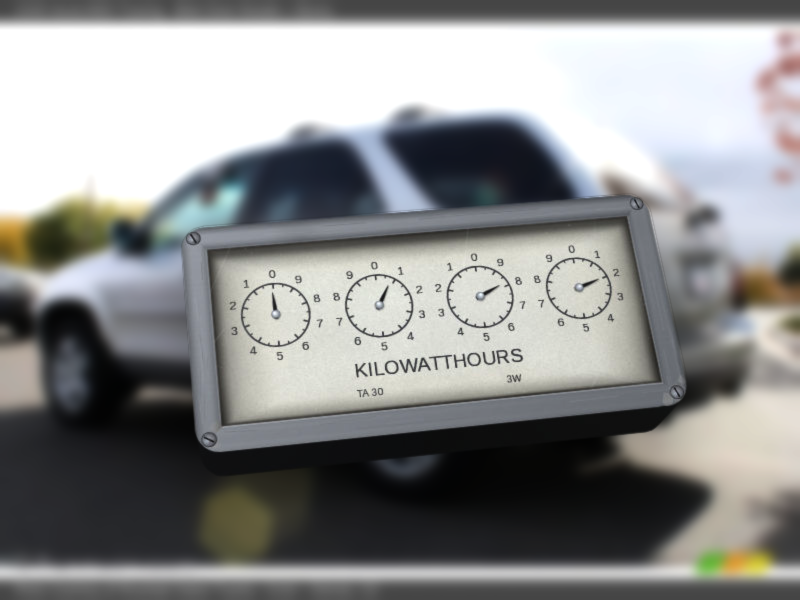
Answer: 82 kWh
